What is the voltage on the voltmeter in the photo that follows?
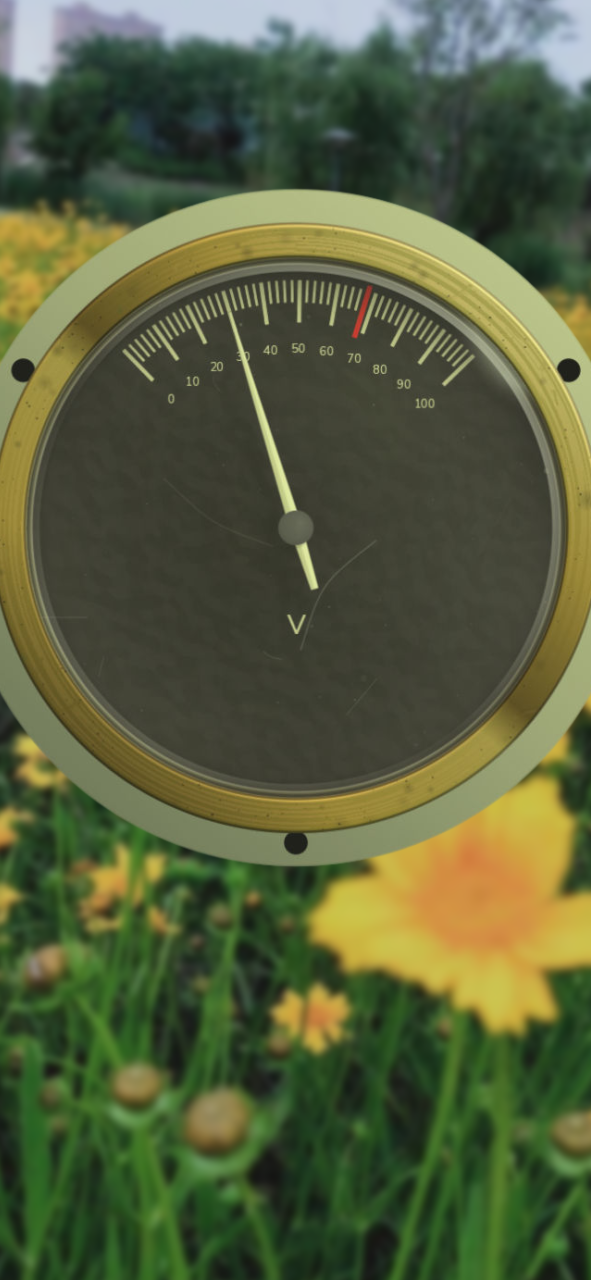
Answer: 30 V
